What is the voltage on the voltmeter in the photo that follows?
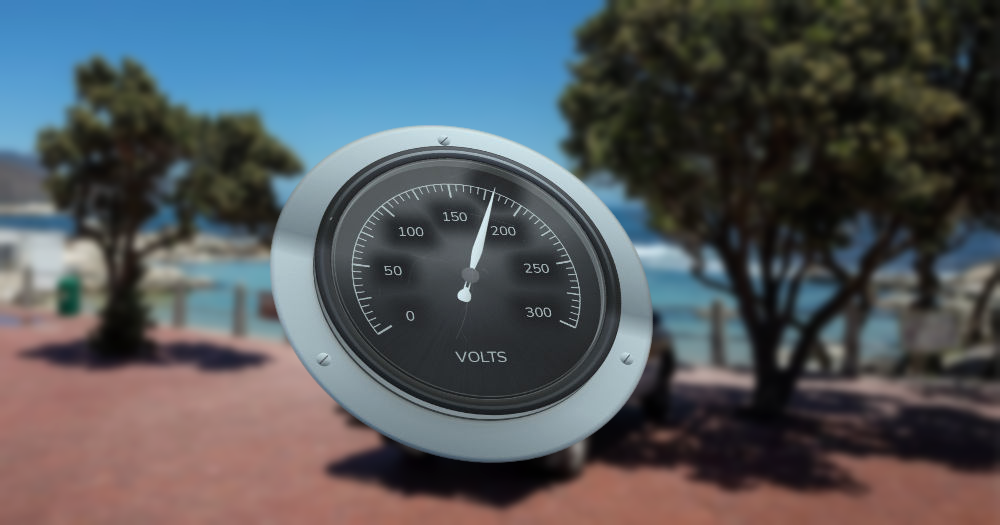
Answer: 180 V
